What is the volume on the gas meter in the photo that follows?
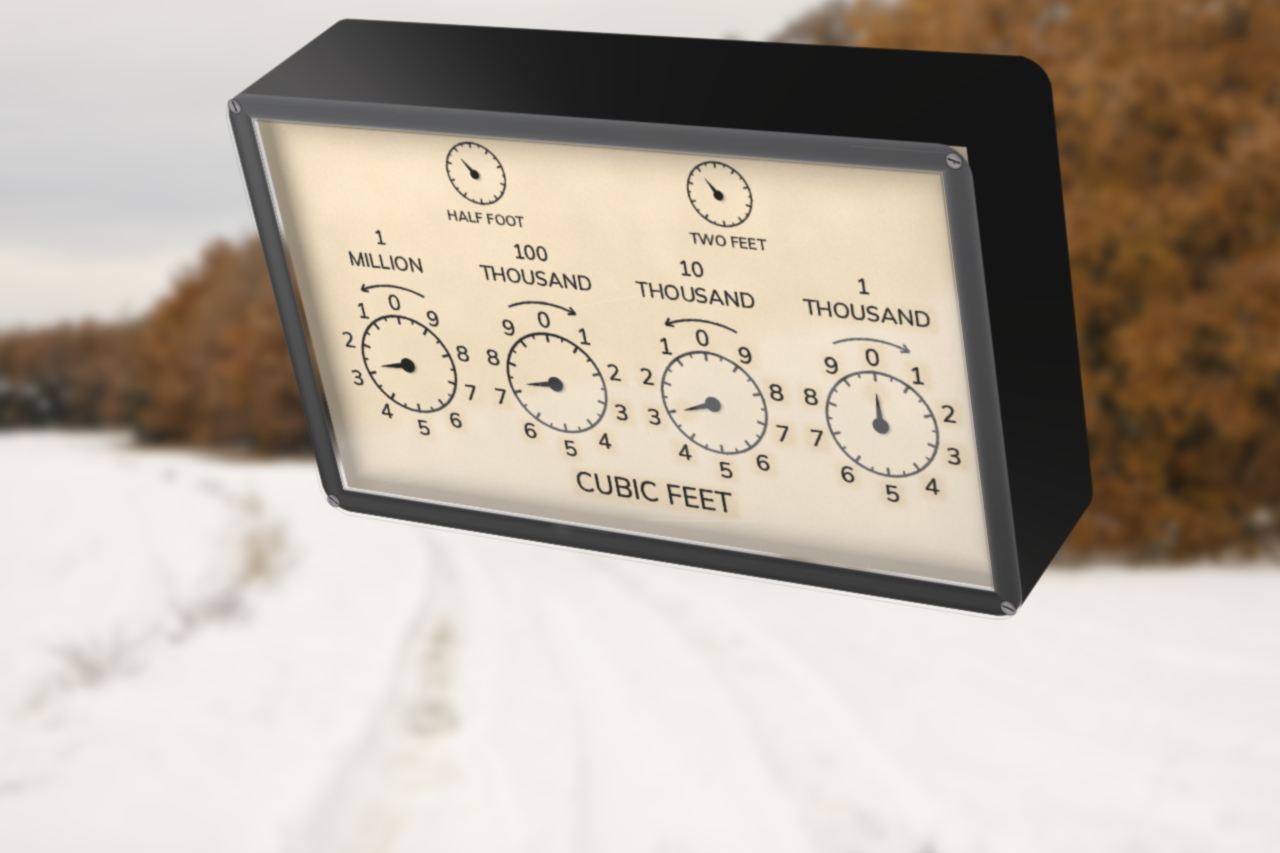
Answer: 273000 ft³
